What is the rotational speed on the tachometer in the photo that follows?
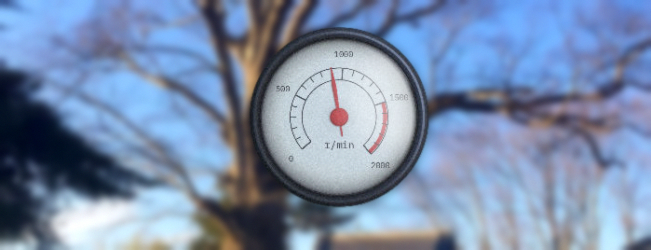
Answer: 900 rpm
